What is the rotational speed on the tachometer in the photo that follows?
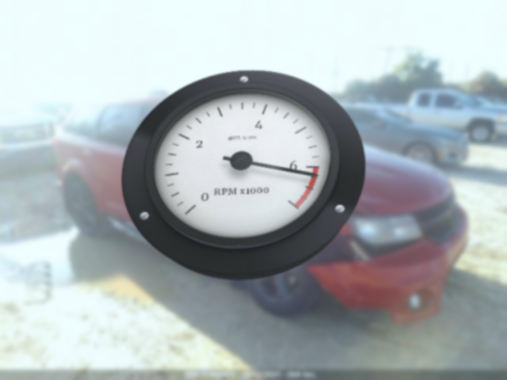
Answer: 6250 rpm
